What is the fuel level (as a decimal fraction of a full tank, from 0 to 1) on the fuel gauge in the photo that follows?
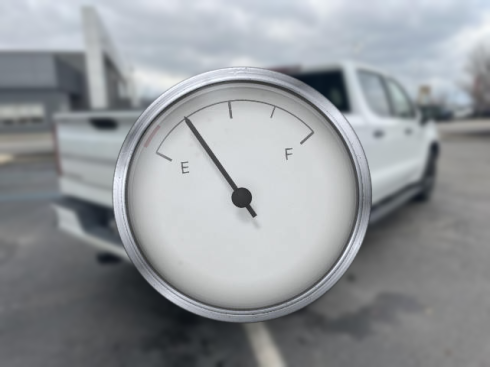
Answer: 0.25
